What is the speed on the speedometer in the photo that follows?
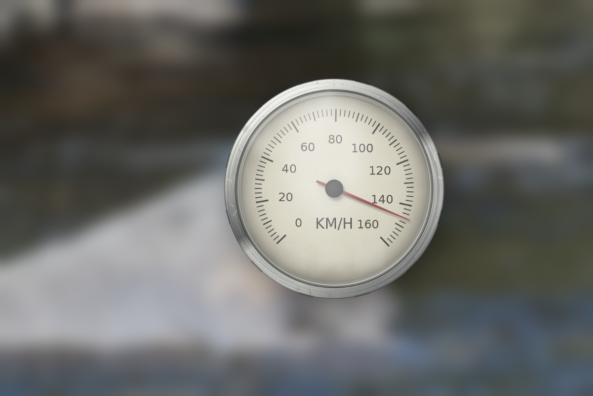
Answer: 146 km/h
